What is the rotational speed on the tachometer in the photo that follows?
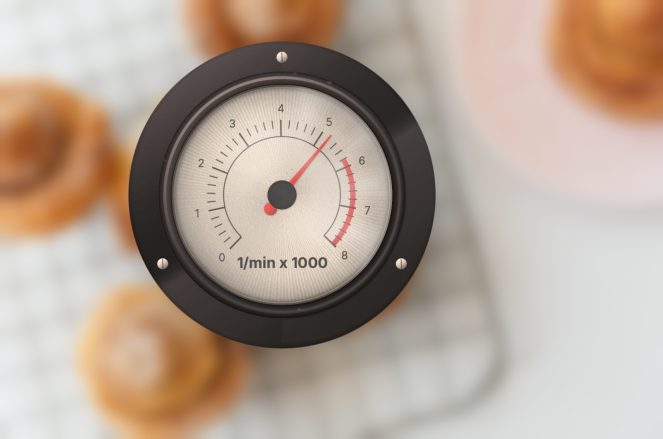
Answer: 5200 rpm
